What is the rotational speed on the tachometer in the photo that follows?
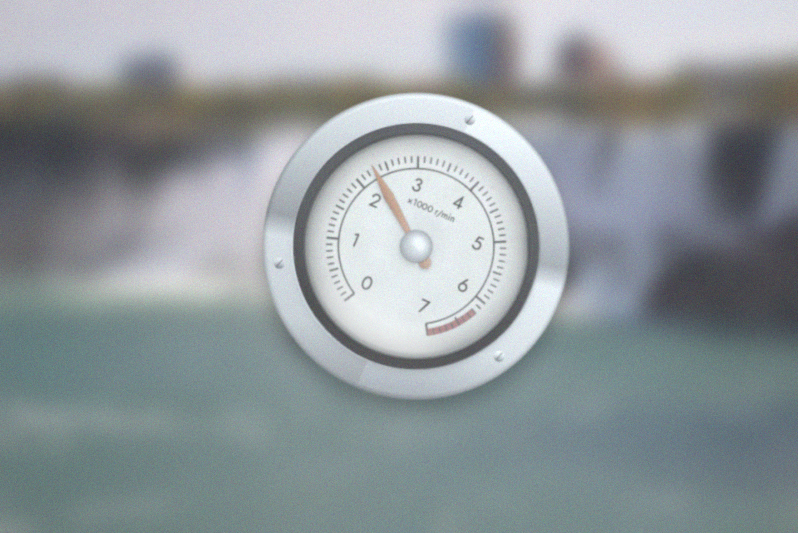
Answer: 2300 rpm
